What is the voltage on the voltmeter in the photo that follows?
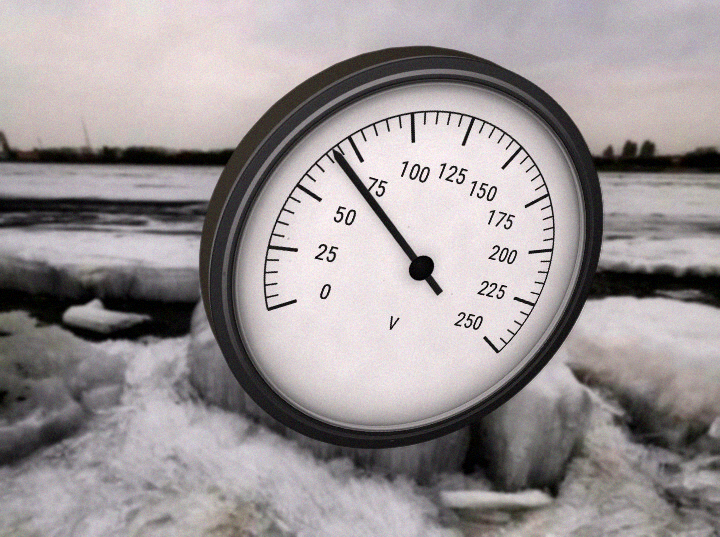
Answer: 67.5 V
